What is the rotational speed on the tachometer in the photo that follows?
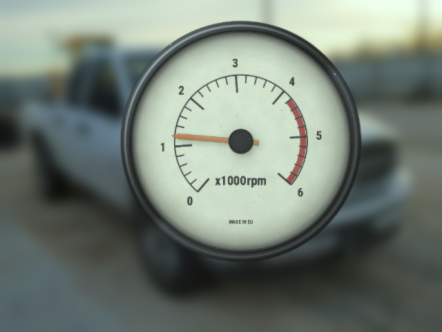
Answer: 1200 rpm
